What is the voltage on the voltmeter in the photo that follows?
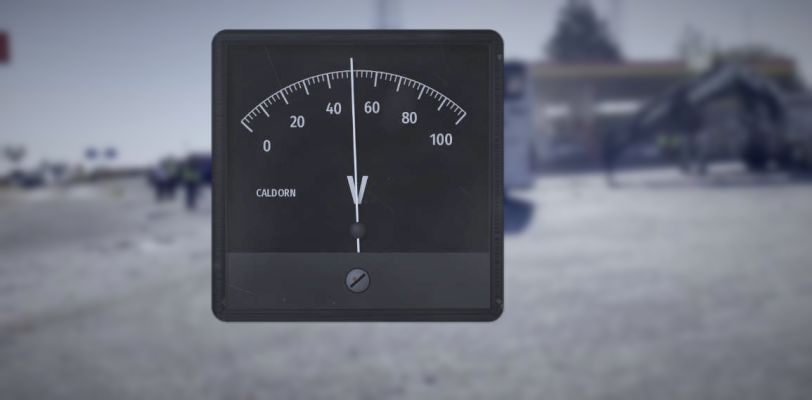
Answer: 50 V
